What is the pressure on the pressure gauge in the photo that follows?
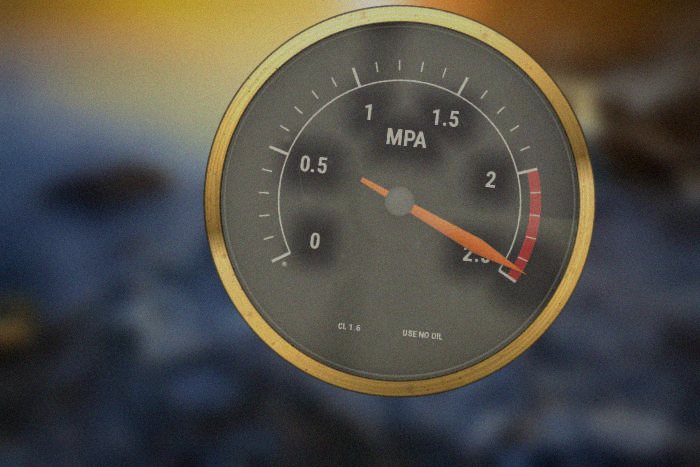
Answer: 2.45 MPa
